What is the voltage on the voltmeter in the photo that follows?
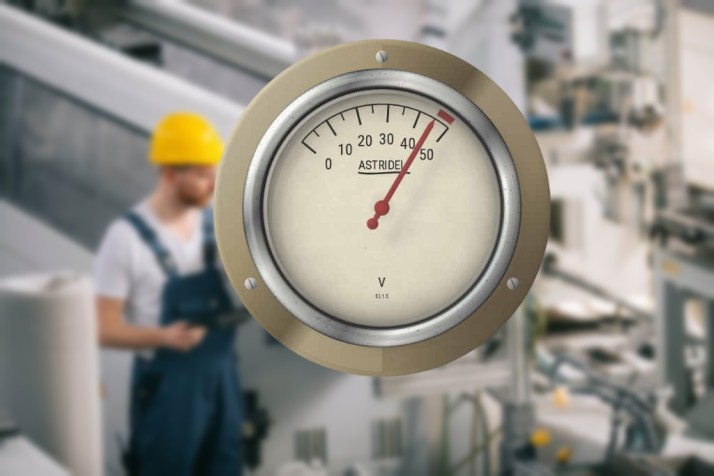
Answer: 45 V
